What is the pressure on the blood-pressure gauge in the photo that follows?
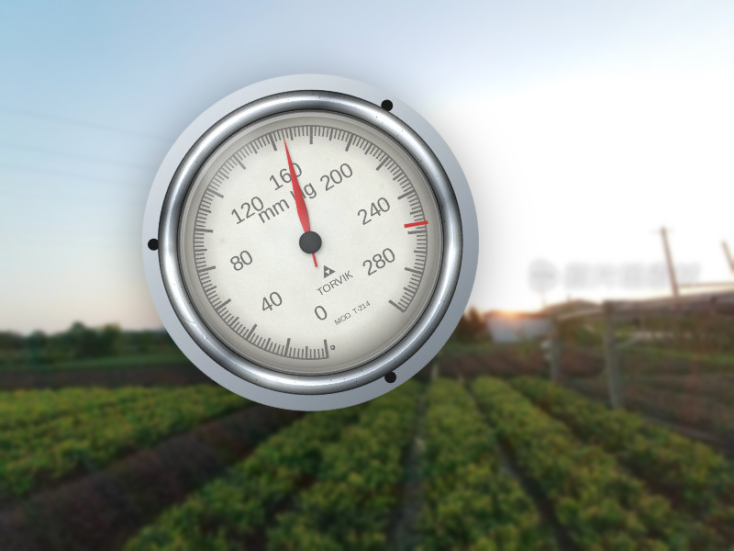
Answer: 166 mmHg
